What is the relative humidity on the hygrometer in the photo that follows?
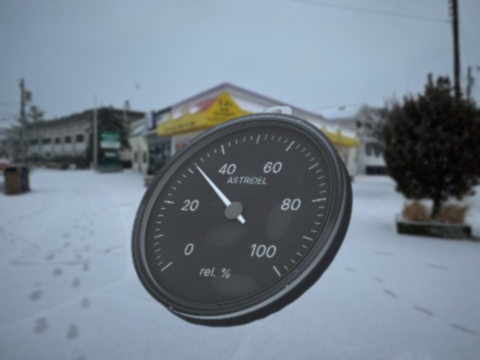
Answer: 32 %
